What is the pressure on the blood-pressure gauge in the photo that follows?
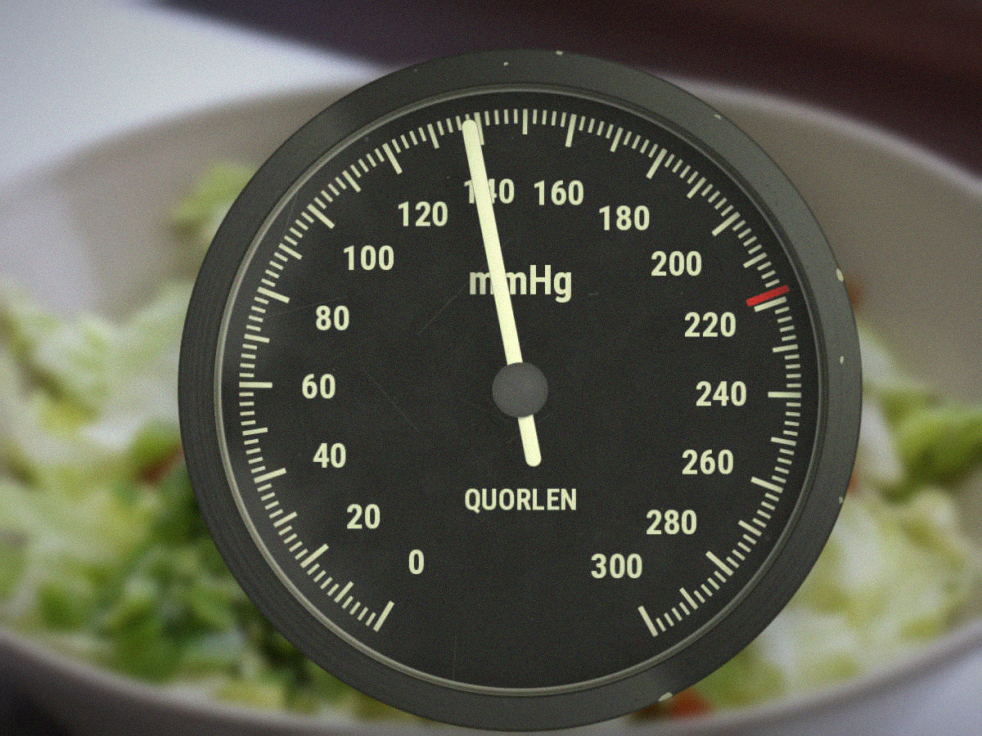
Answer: 138 mmHg
